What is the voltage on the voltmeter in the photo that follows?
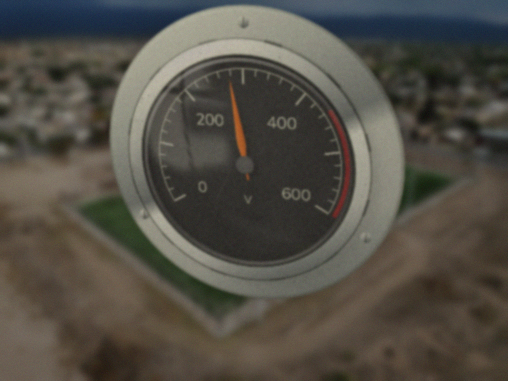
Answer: 280 V
